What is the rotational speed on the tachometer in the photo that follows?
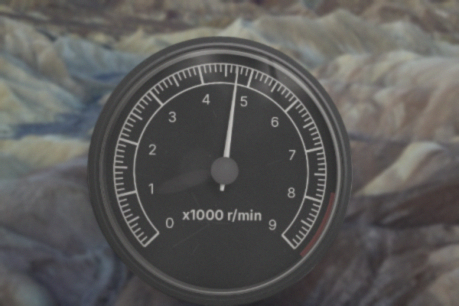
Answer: 4700 rpm
